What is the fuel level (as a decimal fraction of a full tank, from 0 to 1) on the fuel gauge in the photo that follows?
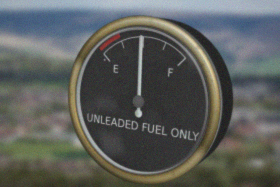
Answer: 0.5
